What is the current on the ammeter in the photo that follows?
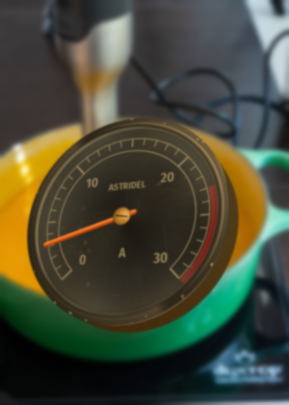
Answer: 3 A
